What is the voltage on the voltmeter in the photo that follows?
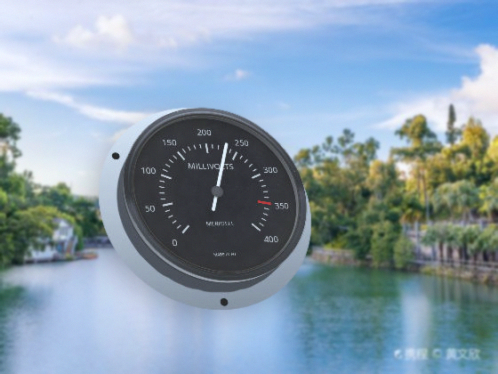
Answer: 230 mV
